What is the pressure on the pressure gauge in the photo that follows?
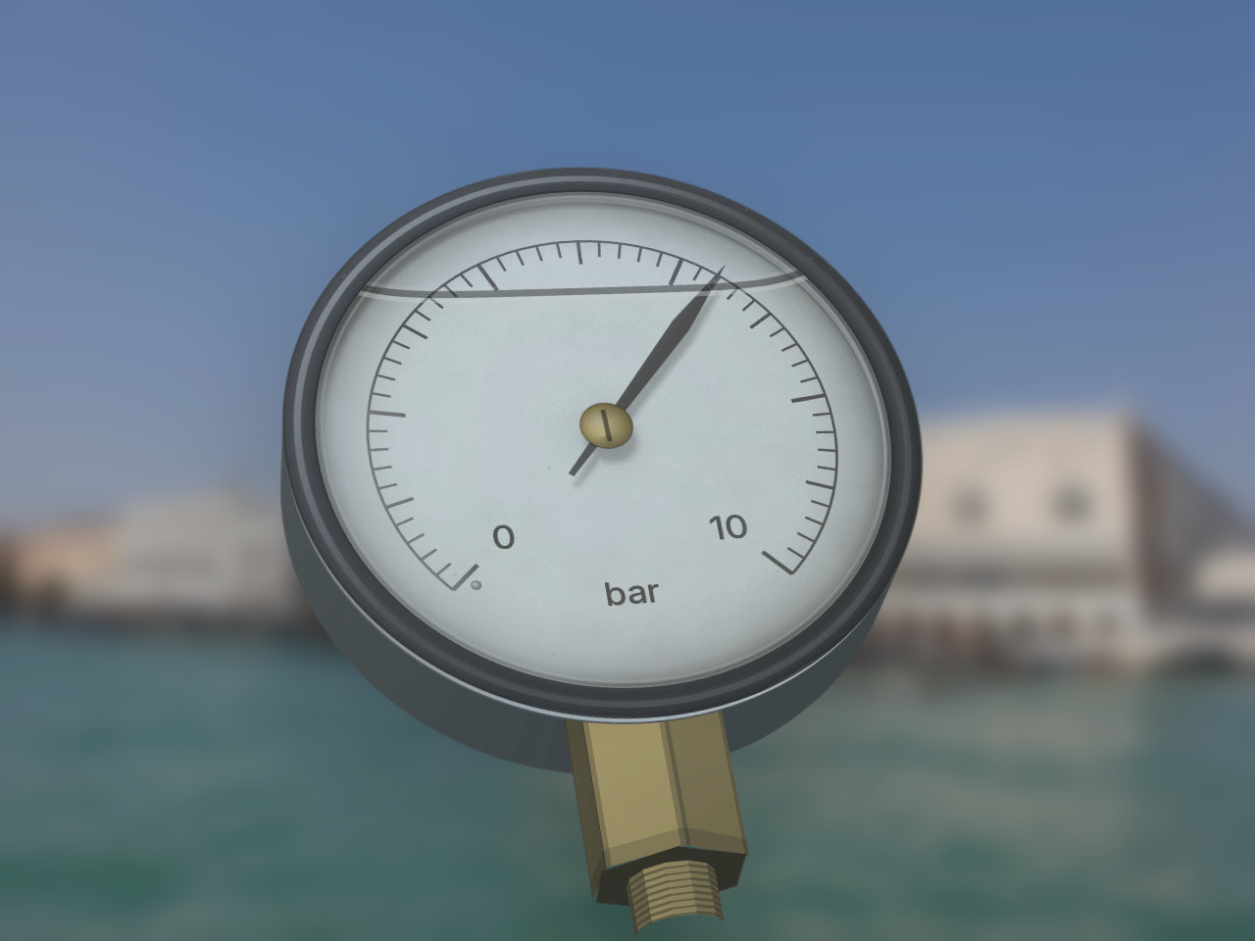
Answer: 6.4 bar
